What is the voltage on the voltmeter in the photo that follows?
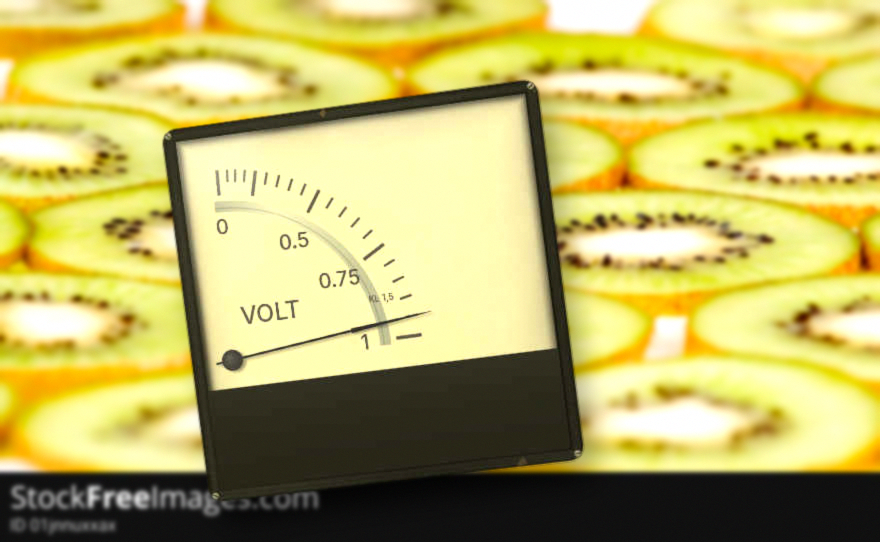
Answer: 0.95 V
